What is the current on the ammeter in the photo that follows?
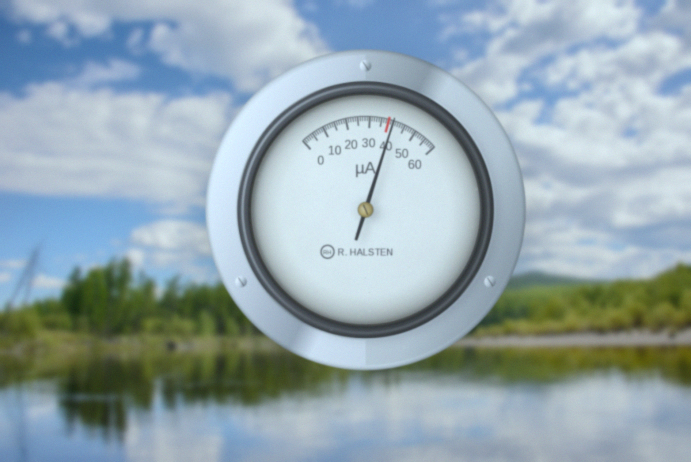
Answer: 40 µA
